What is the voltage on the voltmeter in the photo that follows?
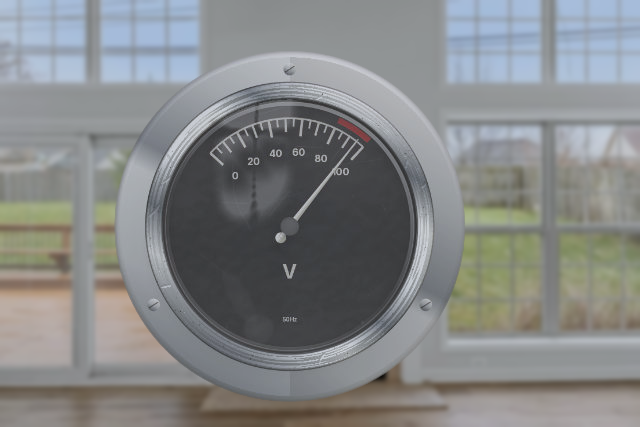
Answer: 95 V
